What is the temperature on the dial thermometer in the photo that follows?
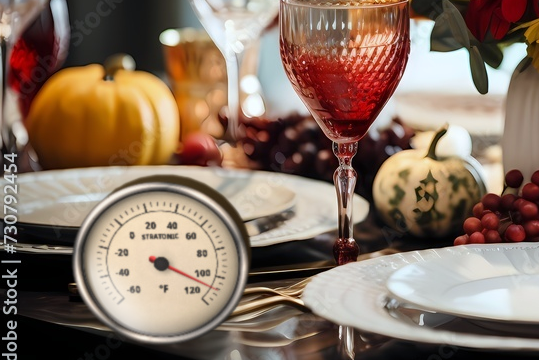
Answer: 108 °F
